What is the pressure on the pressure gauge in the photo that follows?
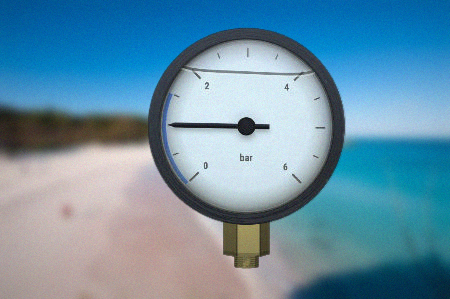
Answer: 1 bar
